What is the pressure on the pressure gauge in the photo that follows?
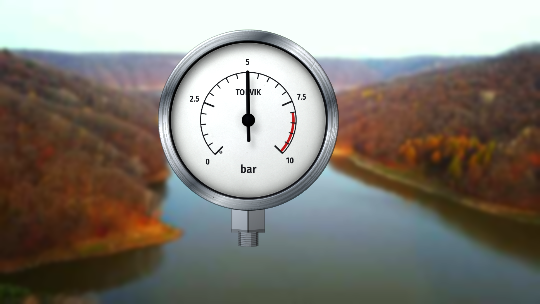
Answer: 5 bar
